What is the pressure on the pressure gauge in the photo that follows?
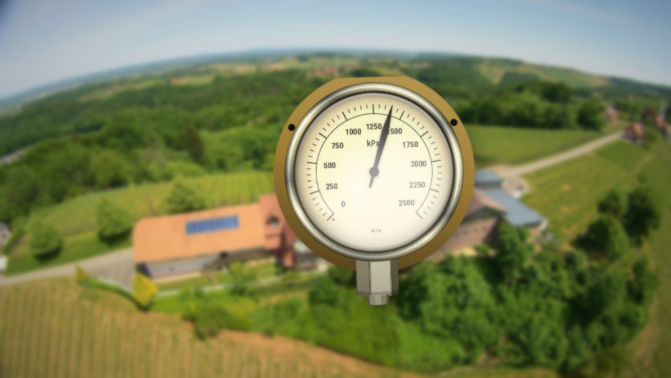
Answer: 1400 kPa
